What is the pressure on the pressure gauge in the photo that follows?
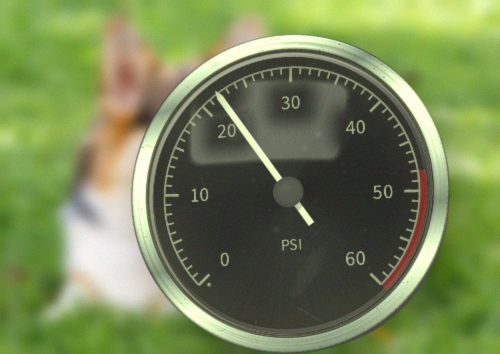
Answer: 22 psi
